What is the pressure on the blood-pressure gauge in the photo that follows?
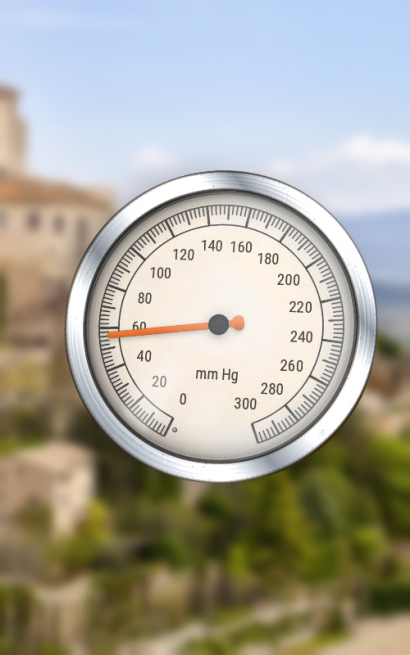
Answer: 56 mmHg
